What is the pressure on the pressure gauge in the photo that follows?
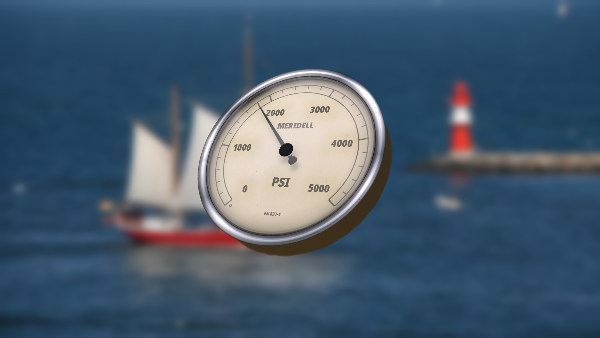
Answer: 1800 psi
